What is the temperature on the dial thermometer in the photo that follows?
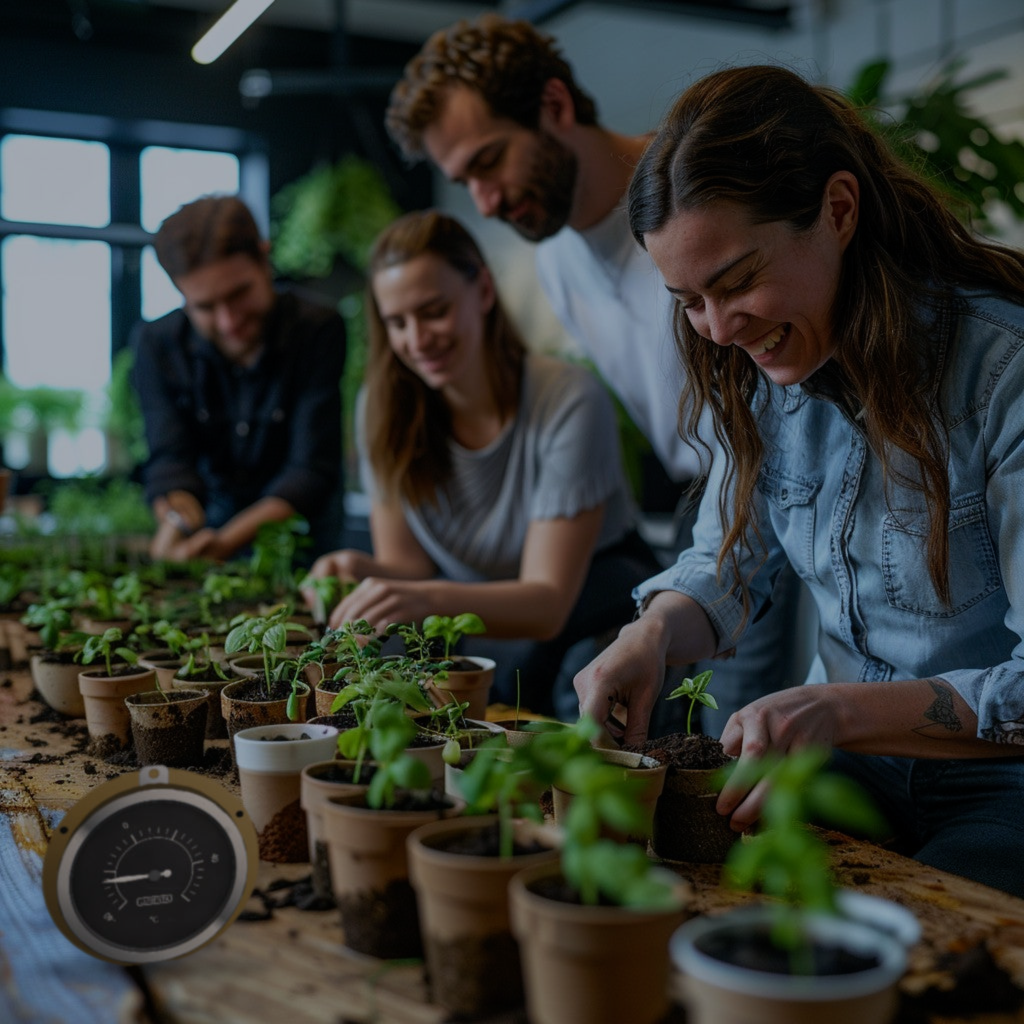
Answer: -24 °C
